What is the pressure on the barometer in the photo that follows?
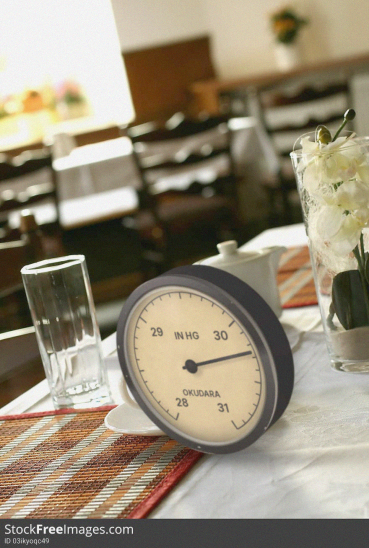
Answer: 30.25 inHg
